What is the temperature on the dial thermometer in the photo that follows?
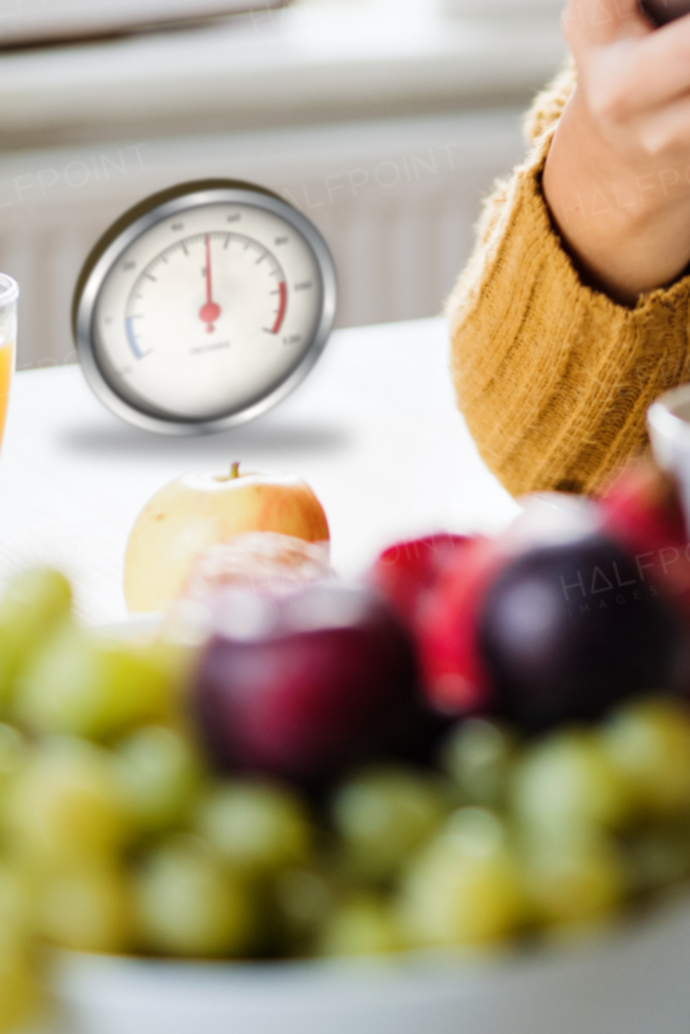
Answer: 50 °F
